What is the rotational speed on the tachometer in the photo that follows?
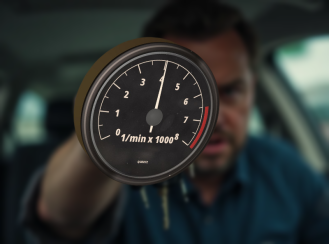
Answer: 4000 rpm
